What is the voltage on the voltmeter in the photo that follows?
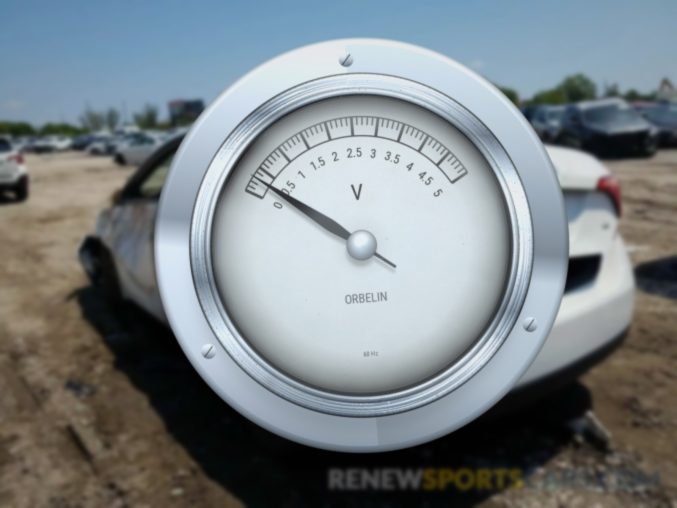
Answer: 0.3 V
